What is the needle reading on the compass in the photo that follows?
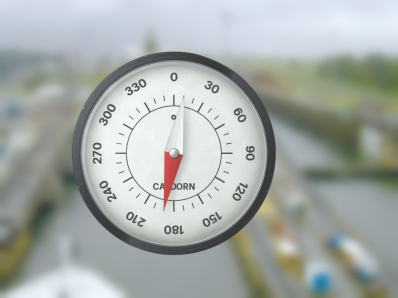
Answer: 190 °
